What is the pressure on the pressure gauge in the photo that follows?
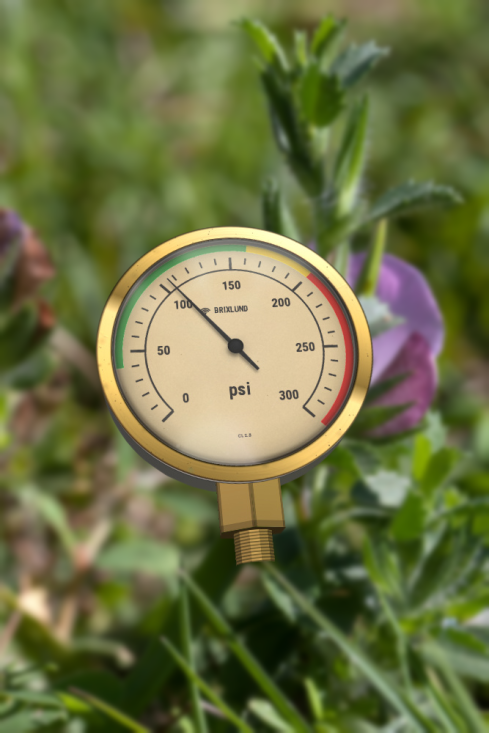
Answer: 105 psi
